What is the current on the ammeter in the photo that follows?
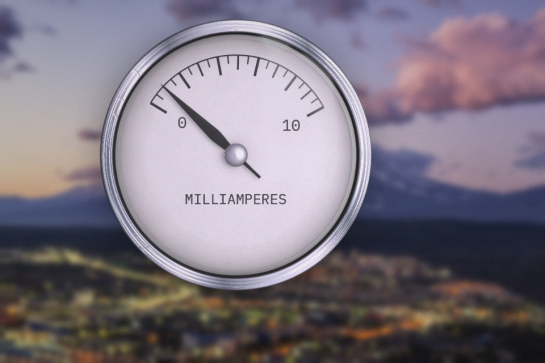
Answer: 1 mA
